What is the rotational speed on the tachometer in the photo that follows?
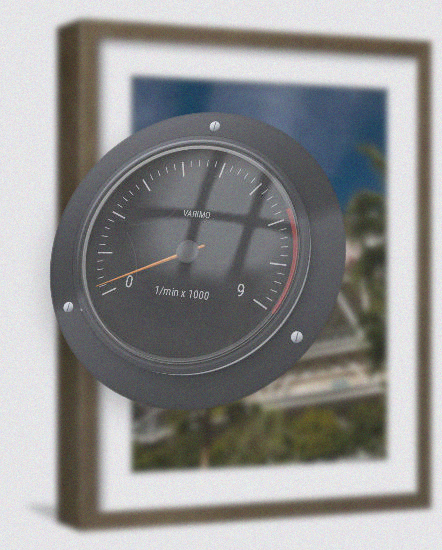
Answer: 200 rpm
